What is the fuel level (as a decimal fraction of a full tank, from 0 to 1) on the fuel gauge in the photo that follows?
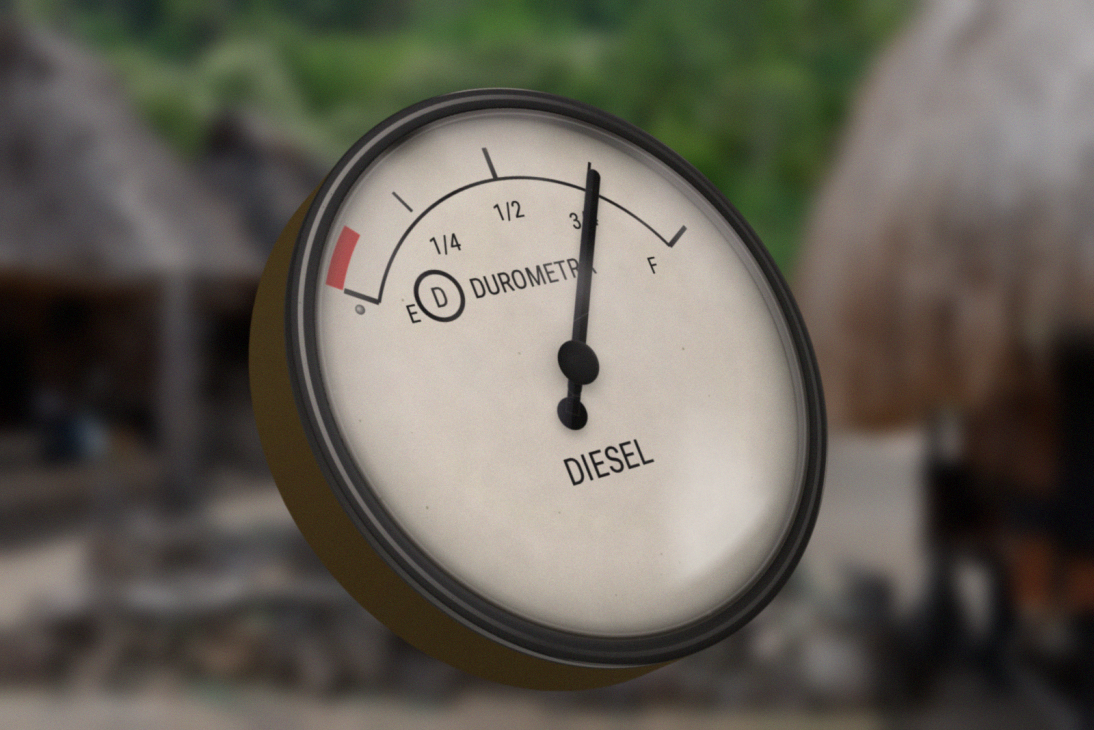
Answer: 0.75
